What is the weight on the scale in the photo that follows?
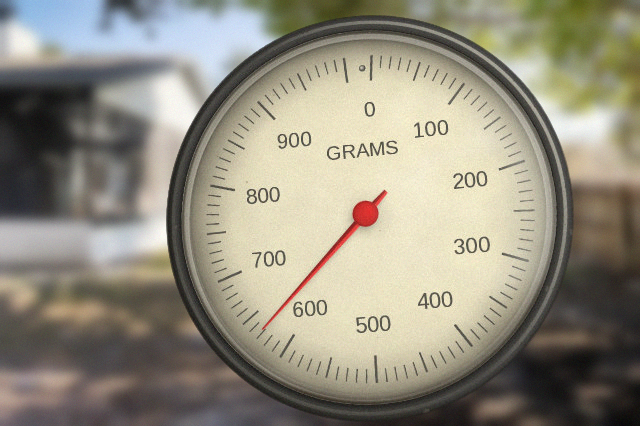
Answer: 630 g
